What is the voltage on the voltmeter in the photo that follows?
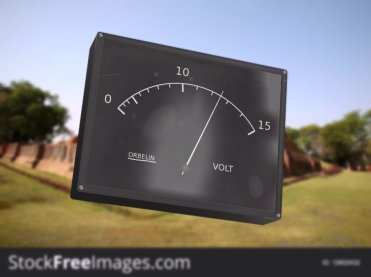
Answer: 12.5 V
